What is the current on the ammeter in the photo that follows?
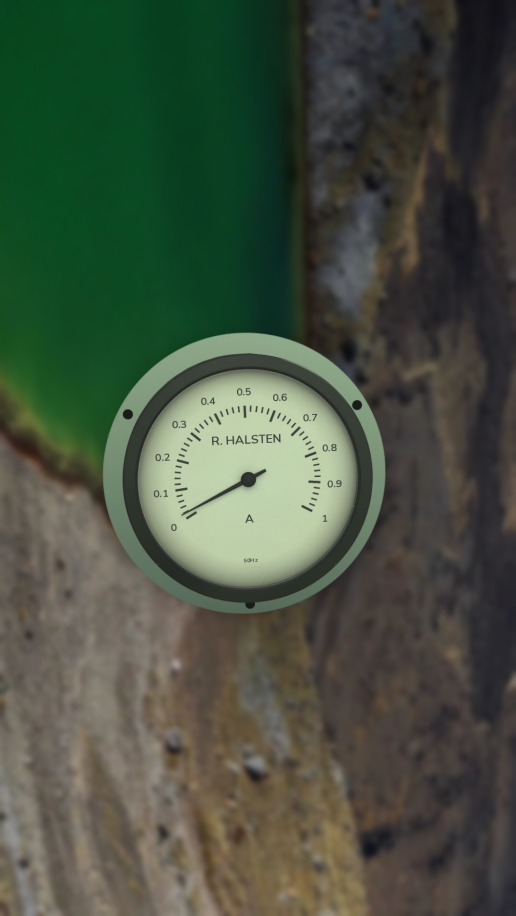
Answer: 0.02 A
